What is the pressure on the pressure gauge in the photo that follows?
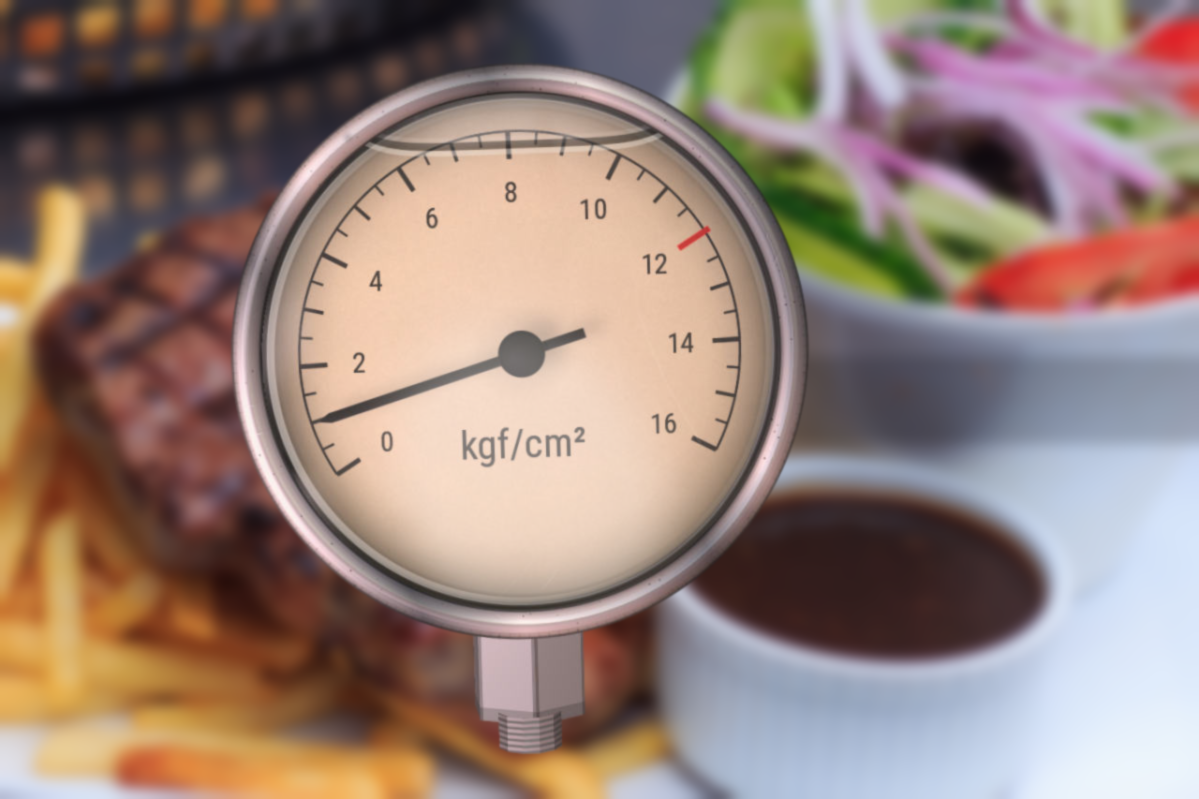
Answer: 1 kg/cm²
